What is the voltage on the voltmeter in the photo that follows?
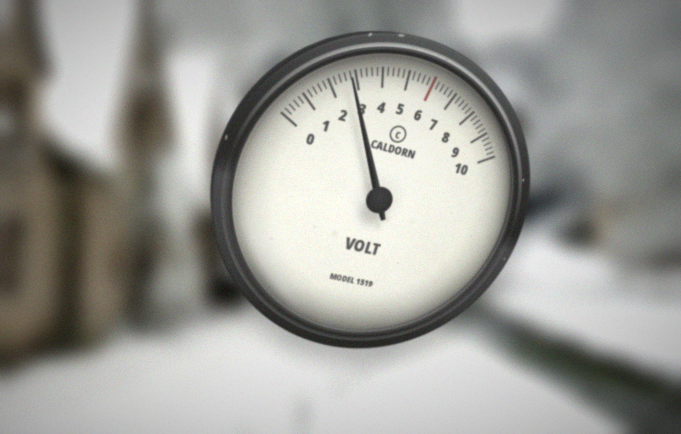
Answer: 2.8 V
